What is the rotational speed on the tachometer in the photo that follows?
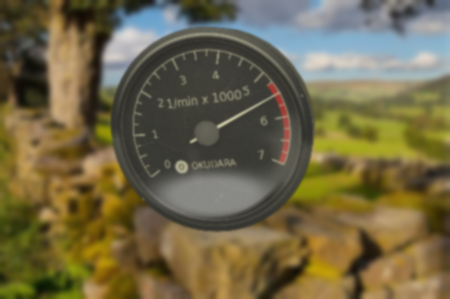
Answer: 5500 rpm
